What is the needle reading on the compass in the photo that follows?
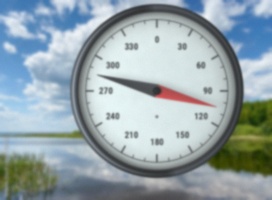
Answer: 105 °
